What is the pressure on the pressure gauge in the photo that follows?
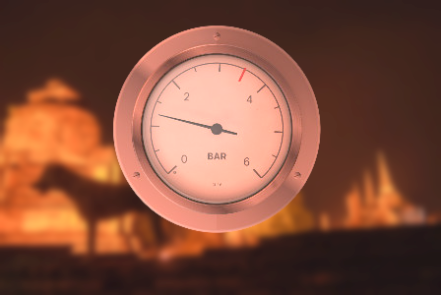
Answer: 1.25 bar
